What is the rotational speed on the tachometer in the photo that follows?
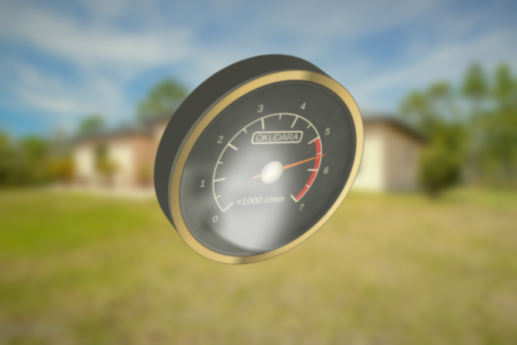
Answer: 5500 rpm
